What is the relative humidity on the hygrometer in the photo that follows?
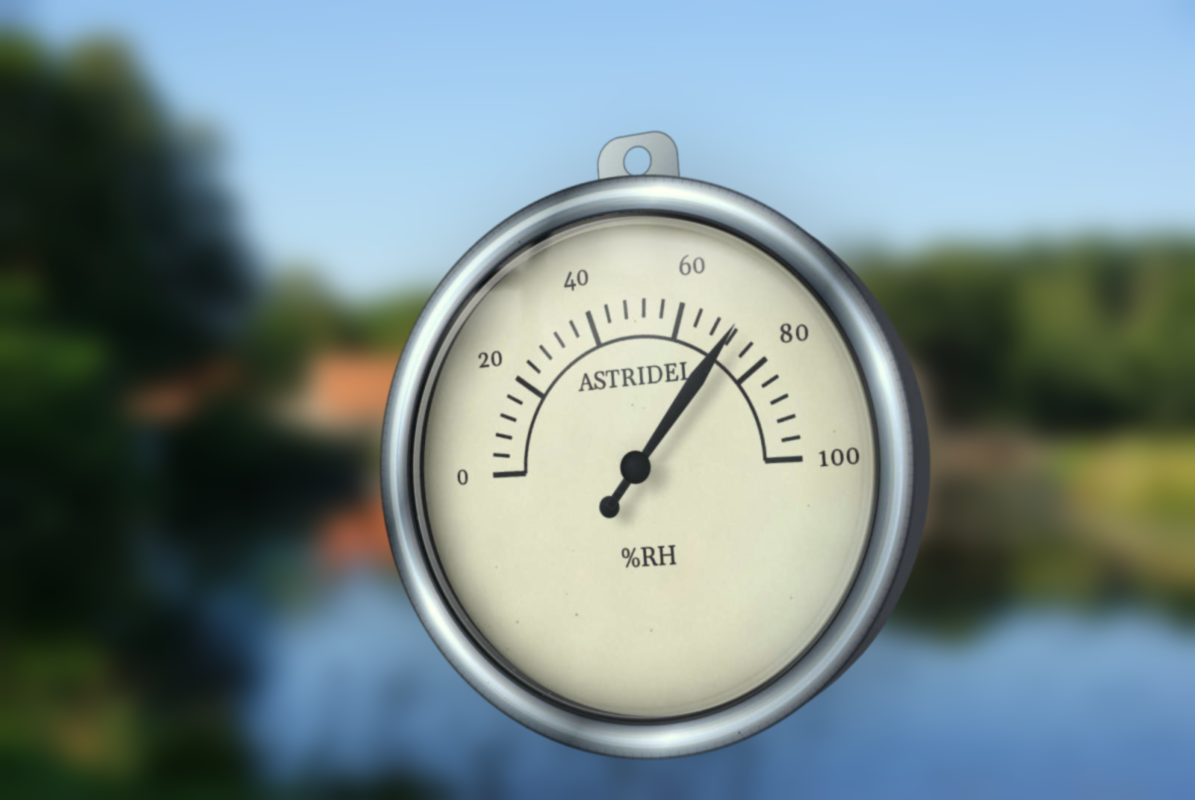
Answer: 72 %
